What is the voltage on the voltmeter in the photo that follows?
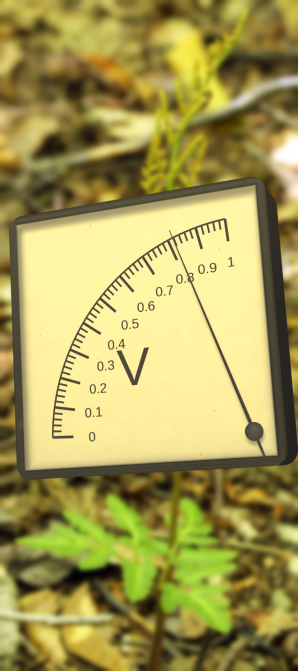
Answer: 0.82 V
